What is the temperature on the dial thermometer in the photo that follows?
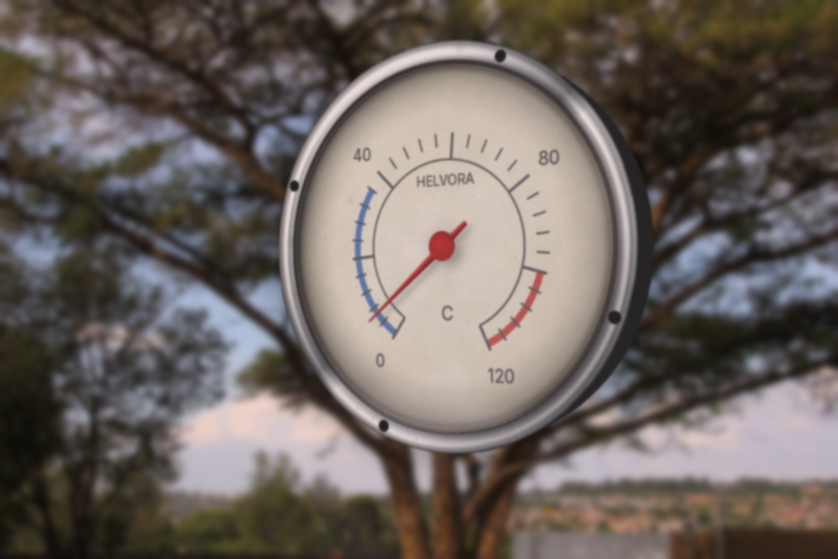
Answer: 6 °C
